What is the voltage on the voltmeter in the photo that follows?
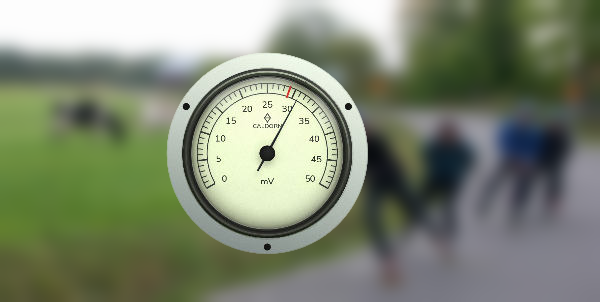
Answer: 31 mV
